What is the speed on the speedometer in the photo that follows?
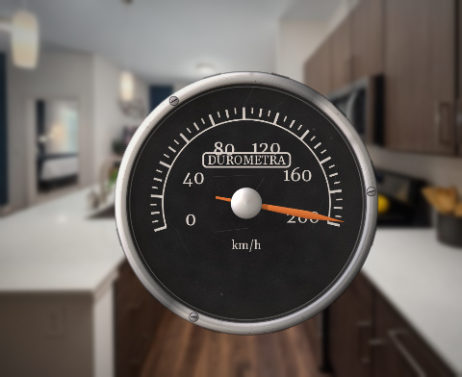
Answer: 197.5 km/h
